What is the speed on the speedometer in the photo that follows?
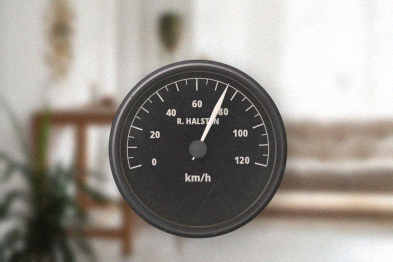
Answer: 75 km/h
